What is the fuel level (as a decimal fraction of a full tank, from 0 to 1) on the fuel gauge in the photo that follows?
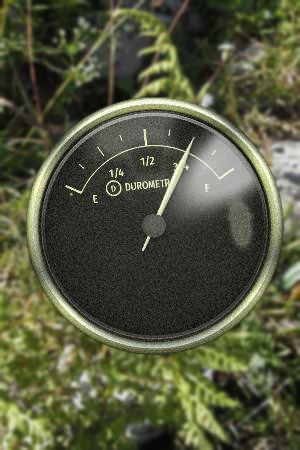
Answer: 0.75
